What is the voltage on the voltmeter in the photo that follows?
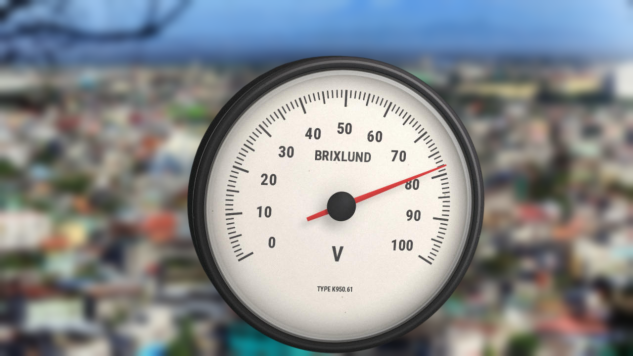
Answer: 78 V
